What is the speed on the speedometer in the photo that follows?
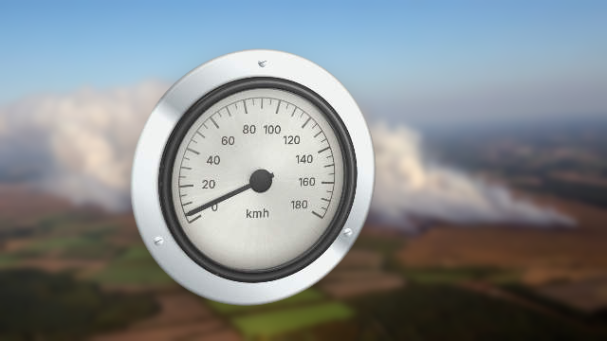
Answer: 5 km/h
